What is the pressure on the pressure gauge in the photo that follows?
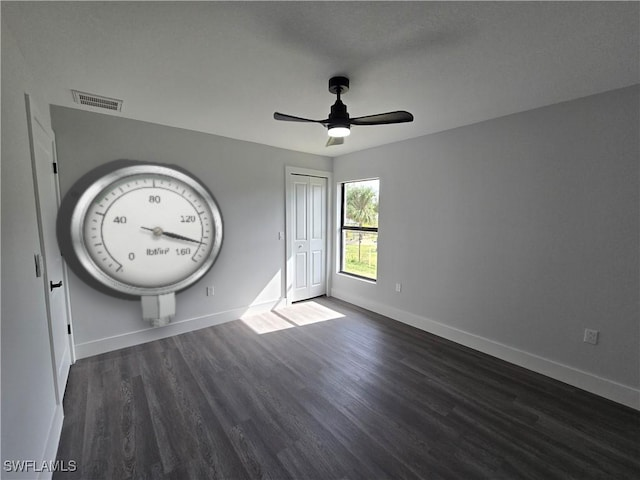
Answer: 145 psi
